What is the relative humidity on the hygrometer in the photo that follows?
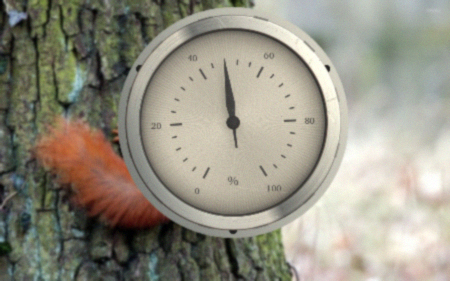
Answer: 48 %
